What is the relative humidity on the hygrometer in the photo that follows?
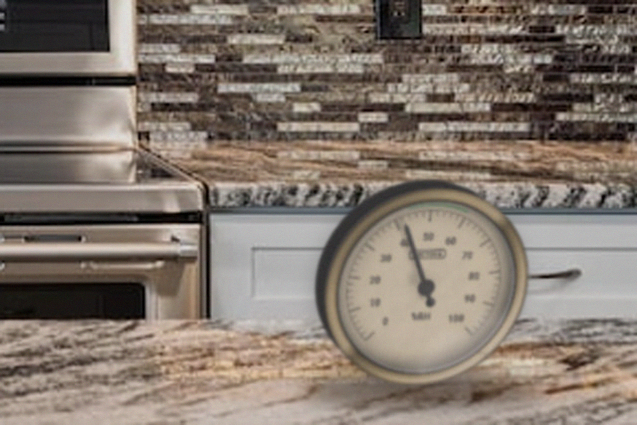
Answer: 42 %
